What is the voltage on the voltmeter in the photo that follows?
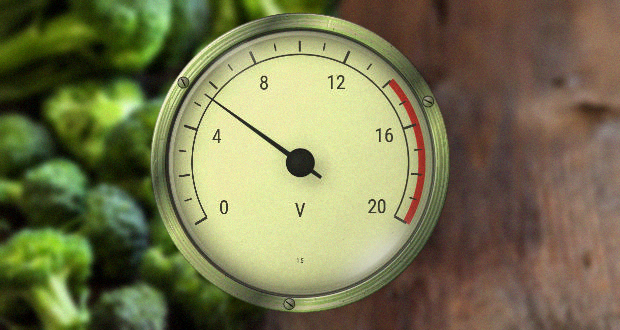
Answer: 5.5 V
